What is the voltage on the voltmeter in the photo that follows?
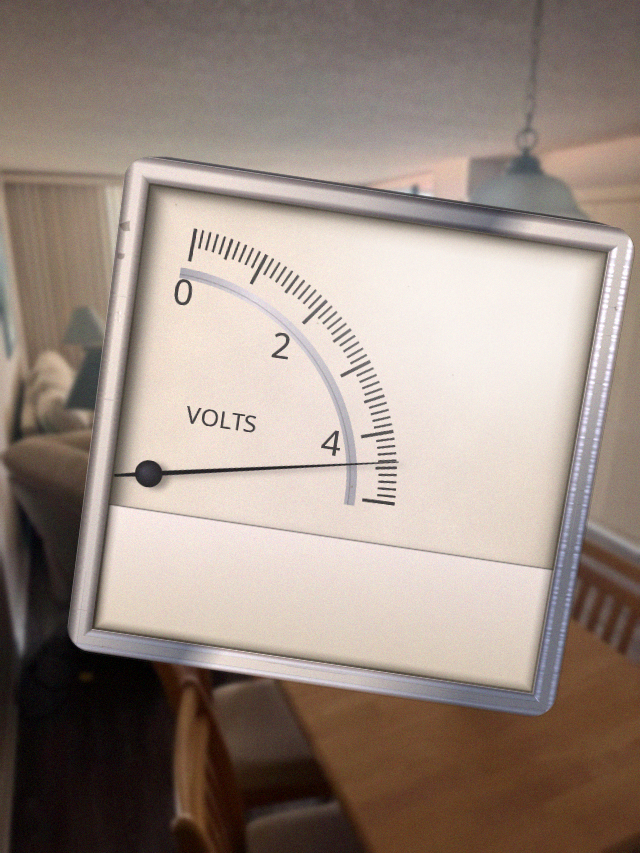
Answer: 4.4 V
